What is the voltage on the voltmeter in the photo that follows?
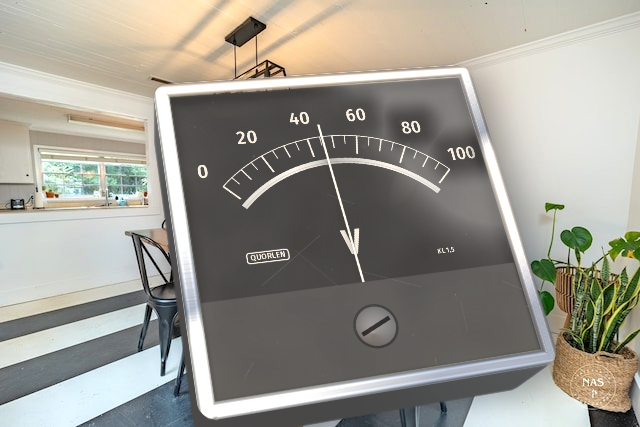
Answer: 45 V
